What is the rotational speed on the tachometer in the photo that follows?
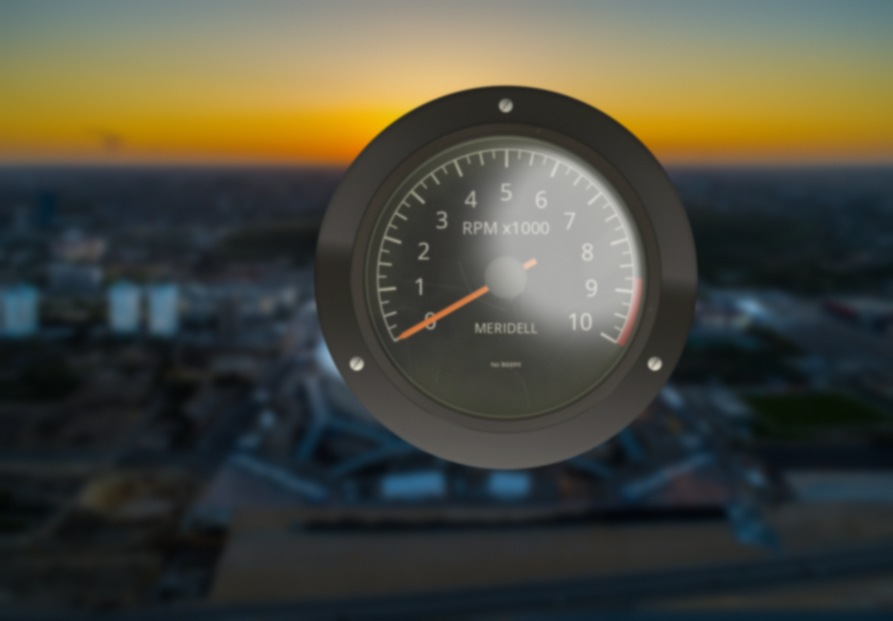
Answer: 0 rpm
